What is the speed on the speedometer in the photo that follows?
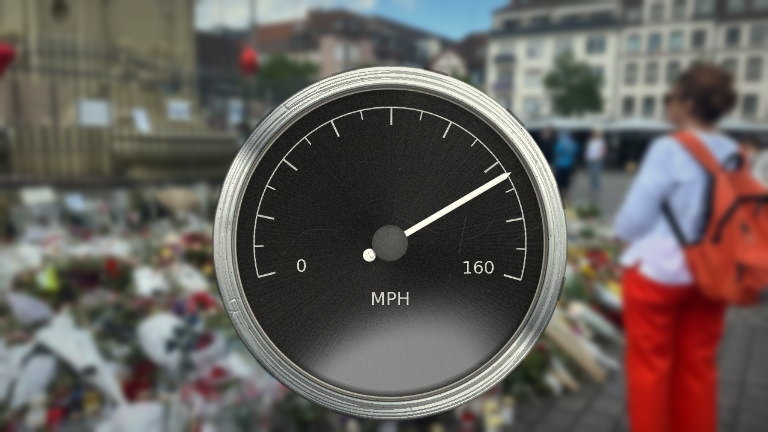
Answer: 125 mph
